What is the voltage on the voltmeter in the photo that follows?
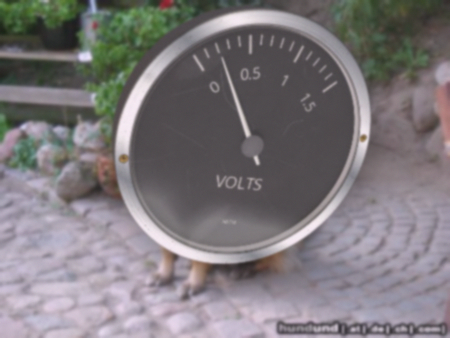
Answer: 0.2 V
